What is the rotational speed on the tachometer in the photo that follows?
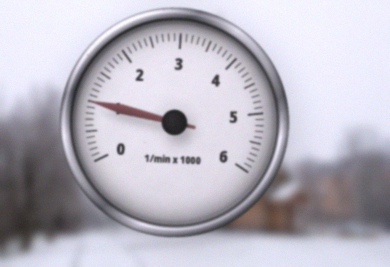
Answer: 1000 rpm
